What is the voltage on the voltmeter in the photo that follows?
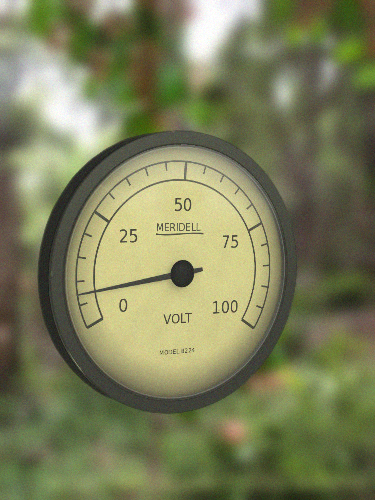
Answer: 7.5 V
